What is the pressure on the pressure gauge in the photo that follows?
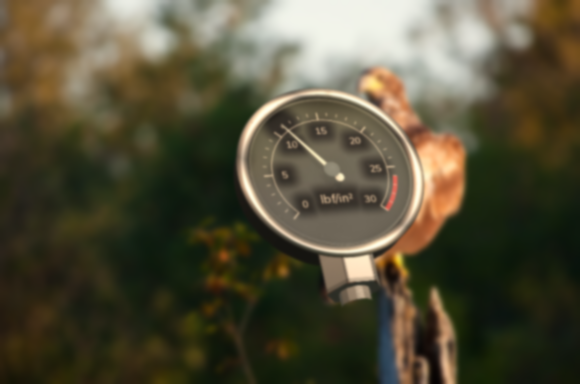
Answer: 11 psi
